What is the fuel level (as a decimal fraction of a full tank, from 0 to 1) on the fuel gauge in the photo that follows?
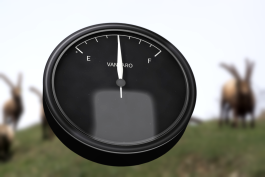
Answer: 0.5
